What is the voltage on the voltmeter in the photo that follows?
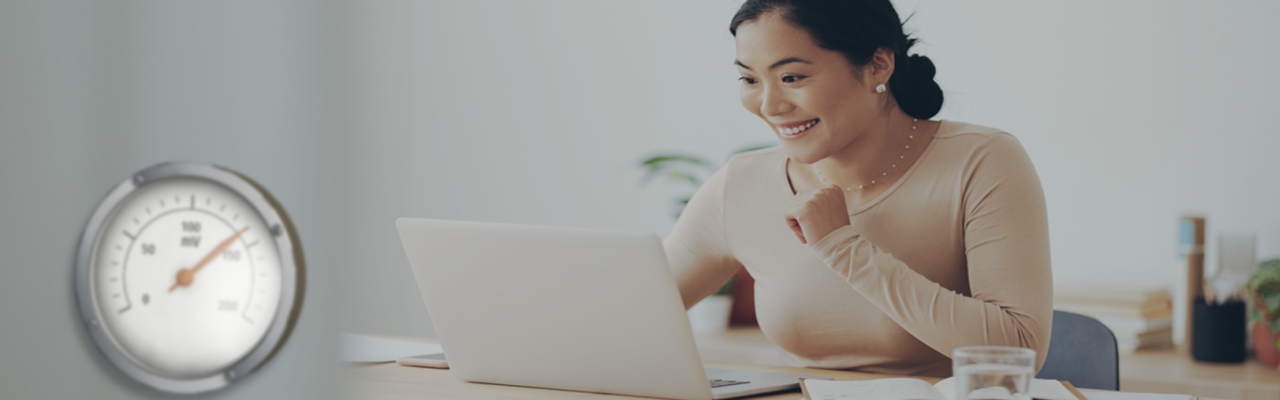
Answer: 140 mV
